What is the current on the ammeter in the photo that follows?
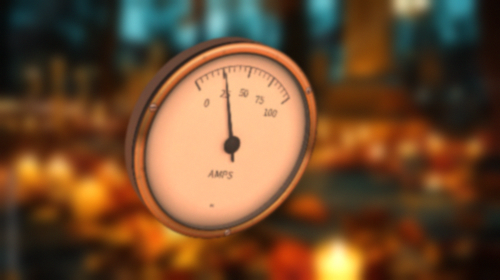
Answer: 25 A
